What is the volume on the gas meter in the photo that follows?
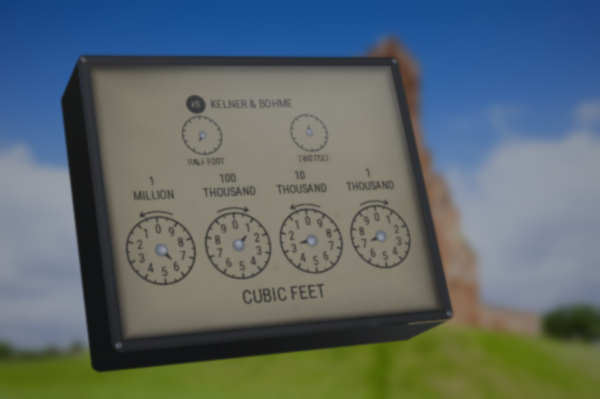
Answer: 612700 ft³
